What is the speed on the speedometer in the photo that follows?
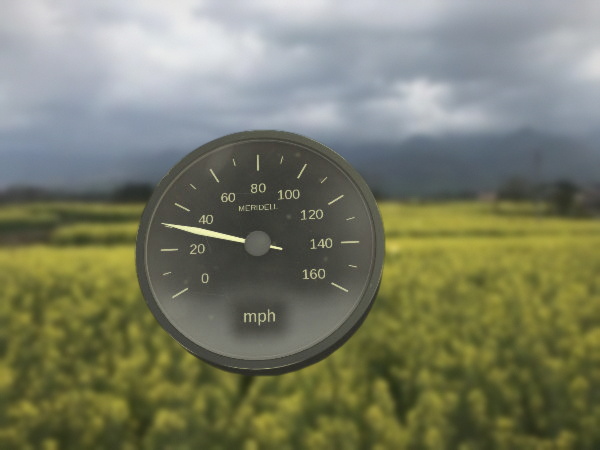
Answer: 30 mph
